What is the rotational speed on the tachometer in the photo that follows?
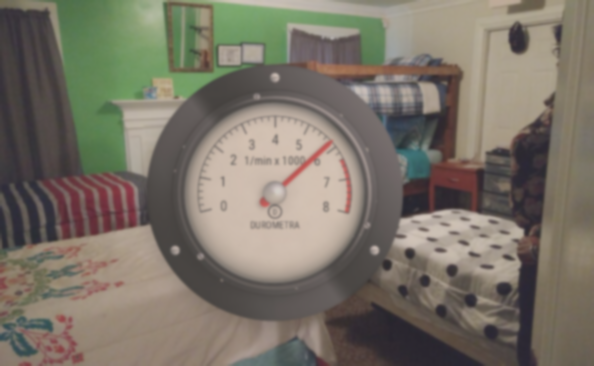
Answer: 5800 rpm
